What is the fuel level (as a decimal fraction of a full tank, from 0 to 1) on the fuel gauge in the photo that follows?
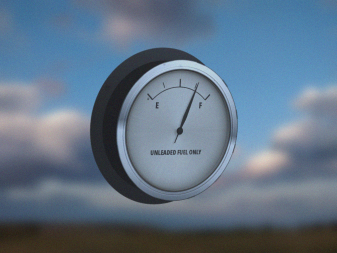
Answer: 0.75
